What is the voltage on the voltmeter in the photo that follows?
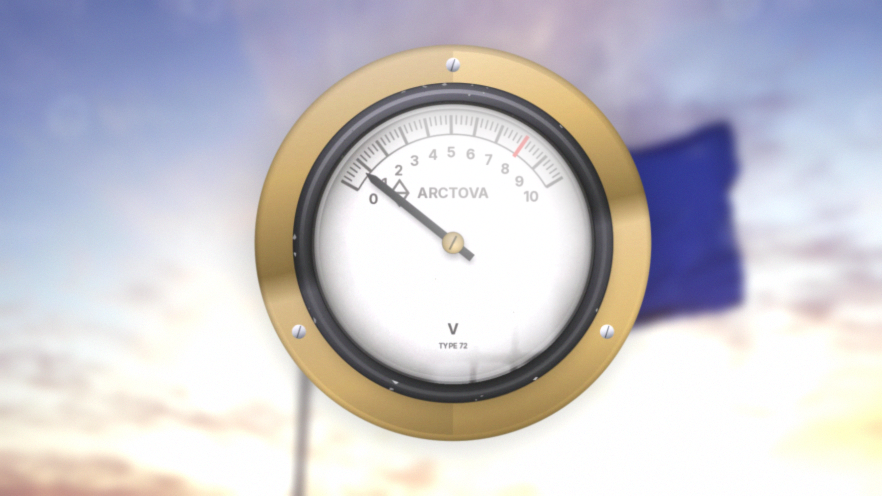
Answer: 0.8 V
